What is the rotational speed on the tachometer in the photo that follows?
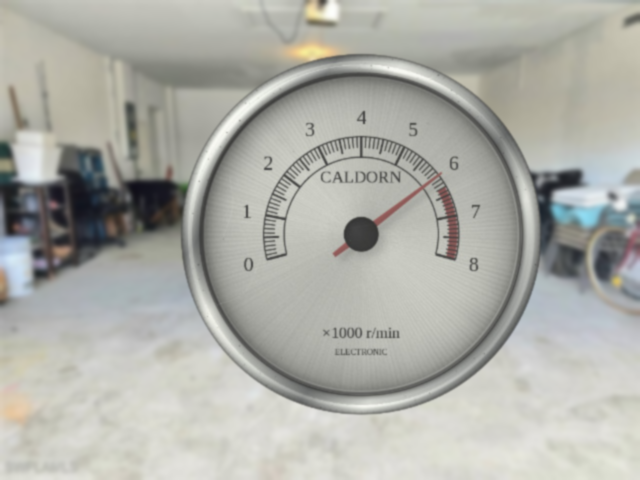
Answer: 6000 rpm
